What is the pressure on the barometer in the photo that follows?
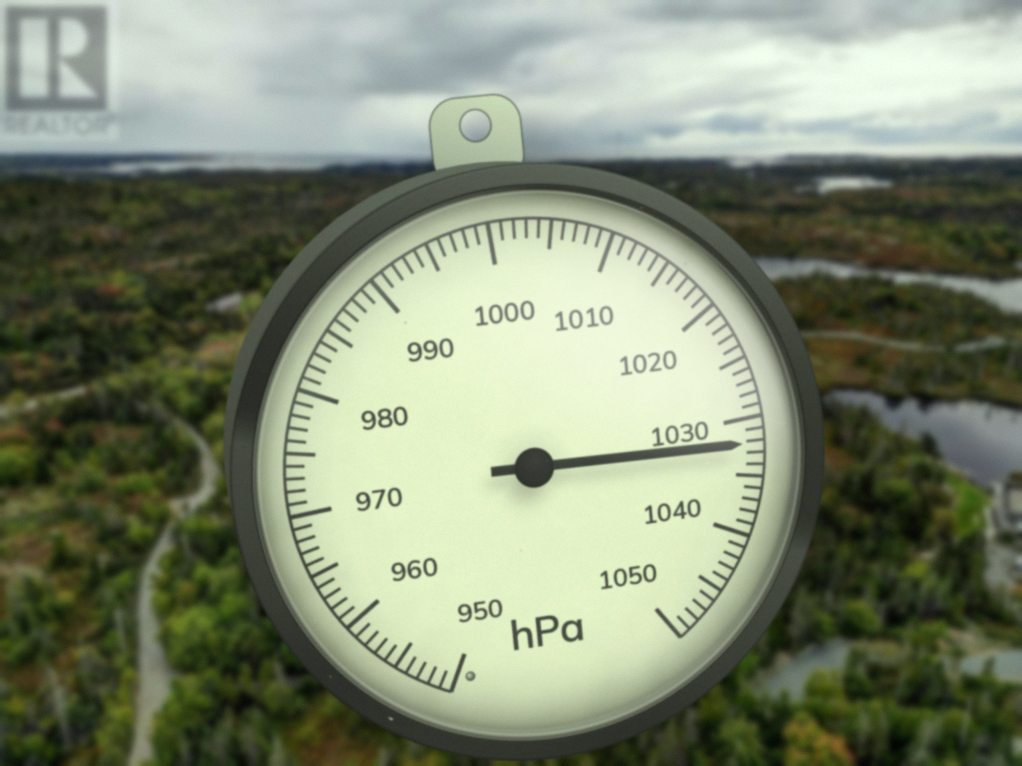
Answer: 1032 hPa
